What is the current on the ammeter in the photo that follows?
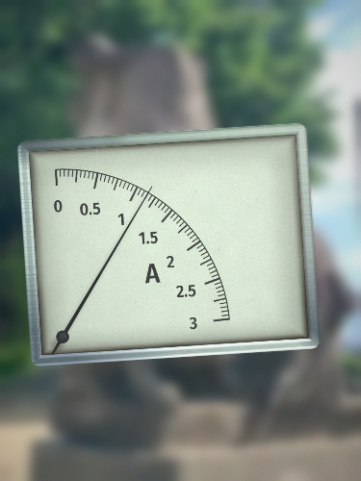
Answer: 1.15 A
